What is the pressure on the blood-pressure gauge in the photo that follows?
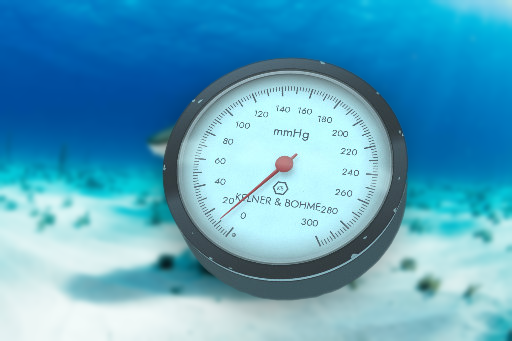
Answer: 10 mmHg
